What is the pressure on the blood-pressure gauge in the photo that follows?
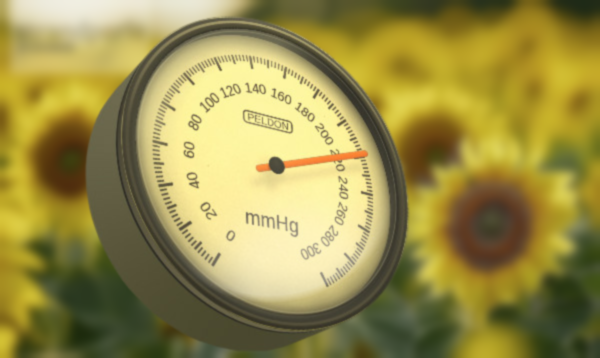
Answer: 220 mmHg
